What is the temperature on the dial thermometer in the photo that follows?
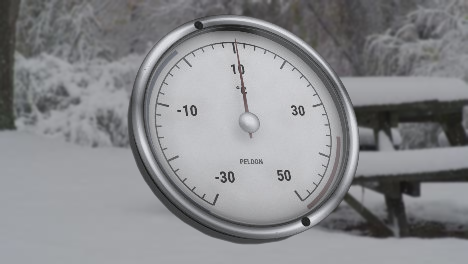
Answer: 10 °C
